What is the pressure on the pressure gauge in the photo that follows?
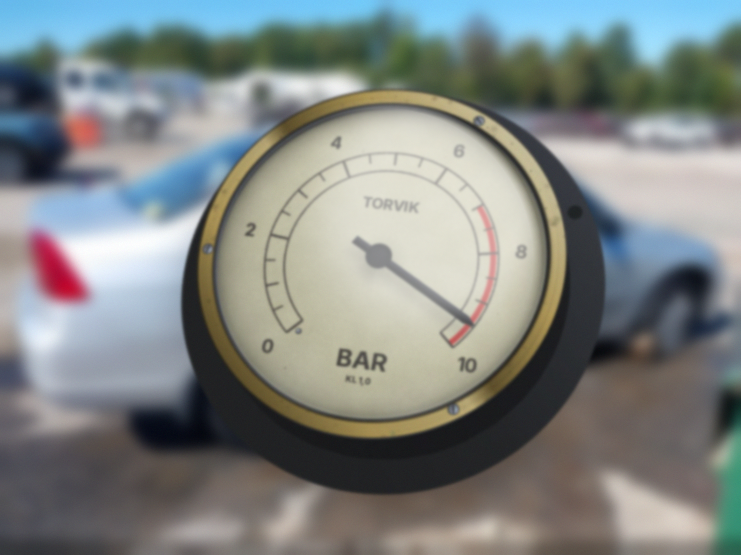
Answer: 9.5 bar
